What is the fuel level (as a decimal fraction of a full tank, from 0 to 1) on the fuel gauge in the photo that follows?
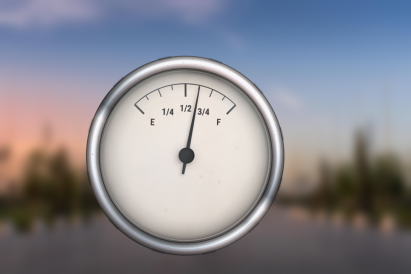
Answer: 0.625
